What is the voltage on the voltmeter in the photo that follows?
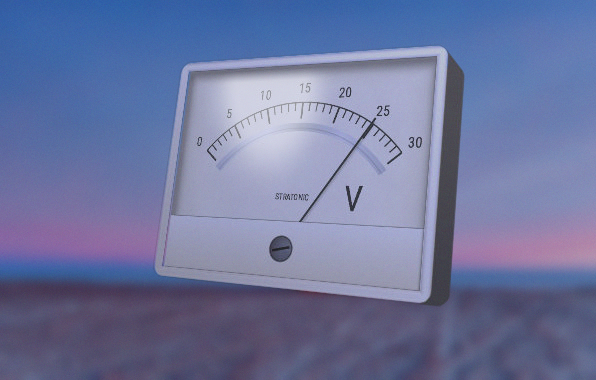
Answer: 25 V
